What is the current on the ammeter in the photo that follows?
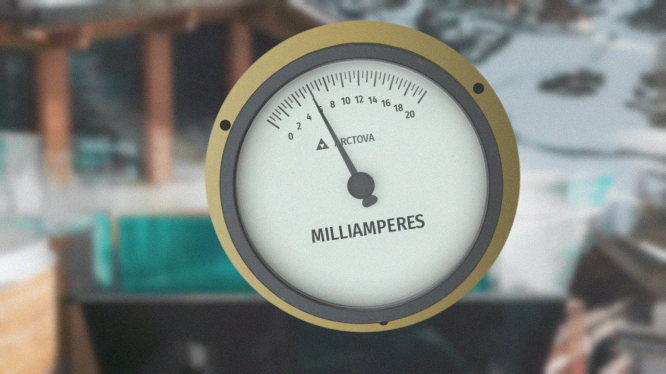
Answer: 6 mA
